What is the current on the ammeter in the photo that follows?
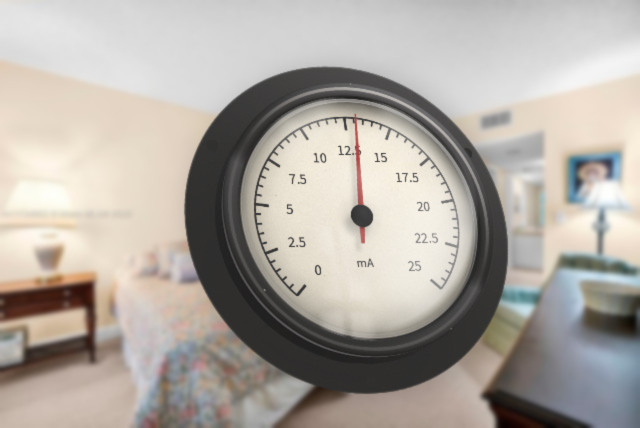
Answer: 13 mA
